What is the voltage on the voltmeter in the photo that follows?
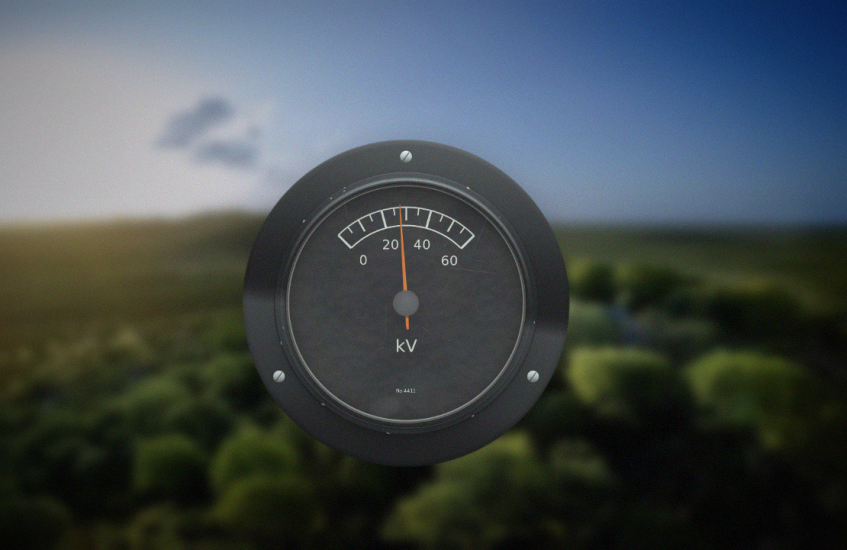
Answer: 27.5 kV
